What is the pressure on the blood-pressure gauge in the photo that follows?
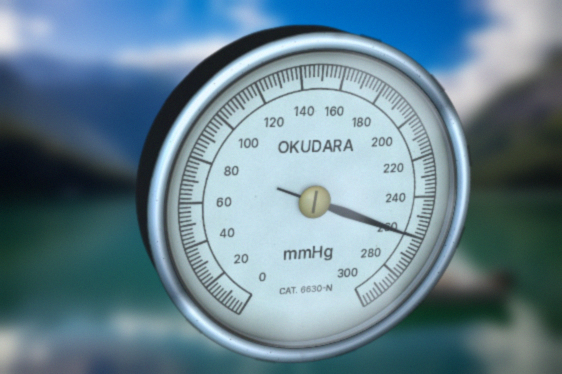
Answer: 260 mmHg
